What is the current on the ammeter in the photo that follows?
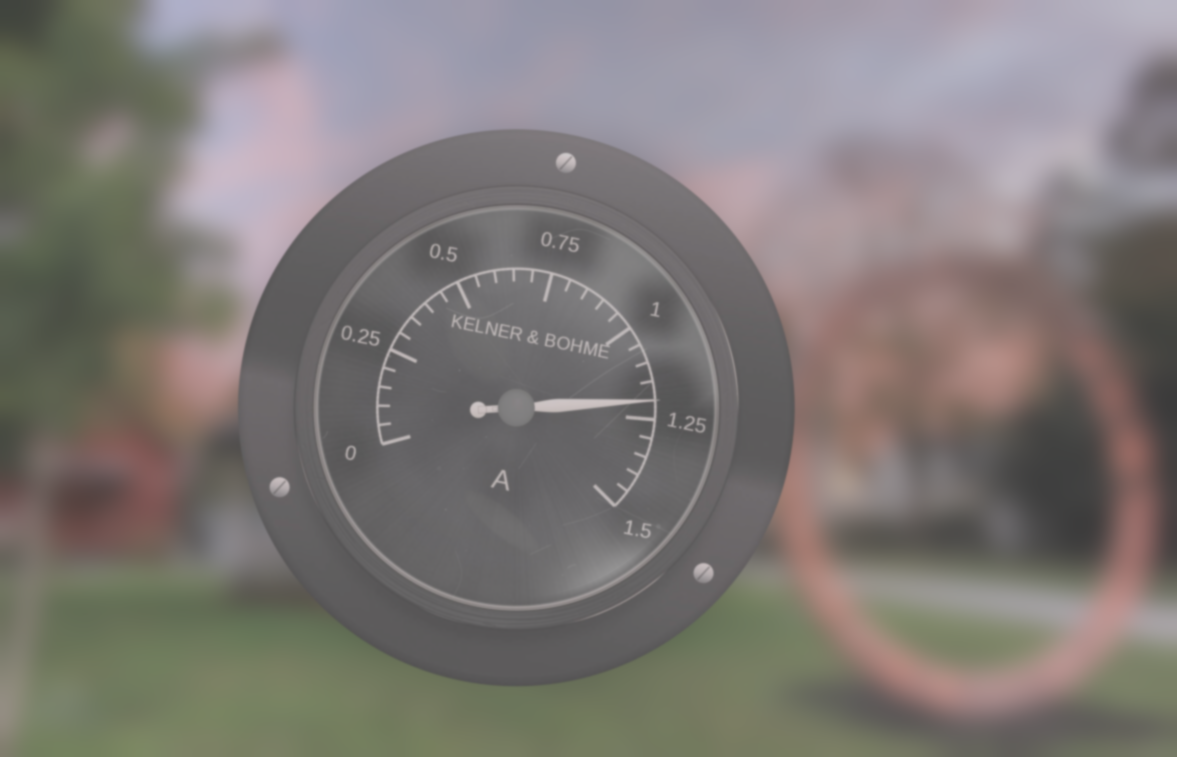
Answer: 1.2 A
